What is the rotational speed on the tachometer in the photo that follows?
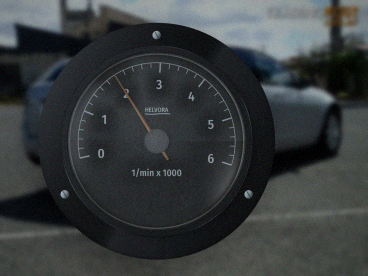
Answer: 2000 rpm
